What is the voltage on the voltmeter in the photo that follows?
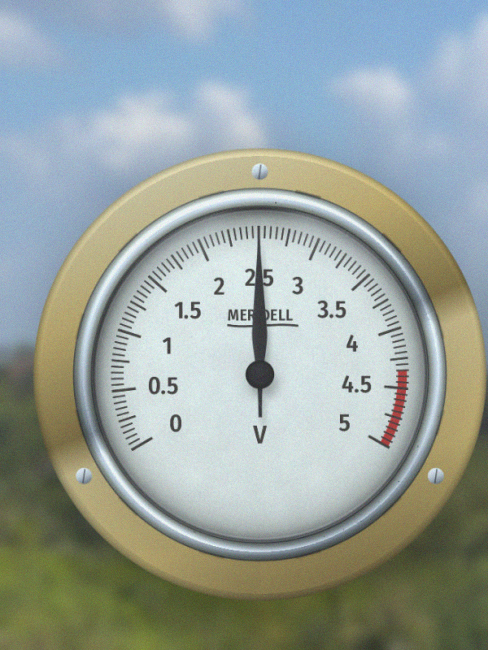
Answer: 2.5 V
